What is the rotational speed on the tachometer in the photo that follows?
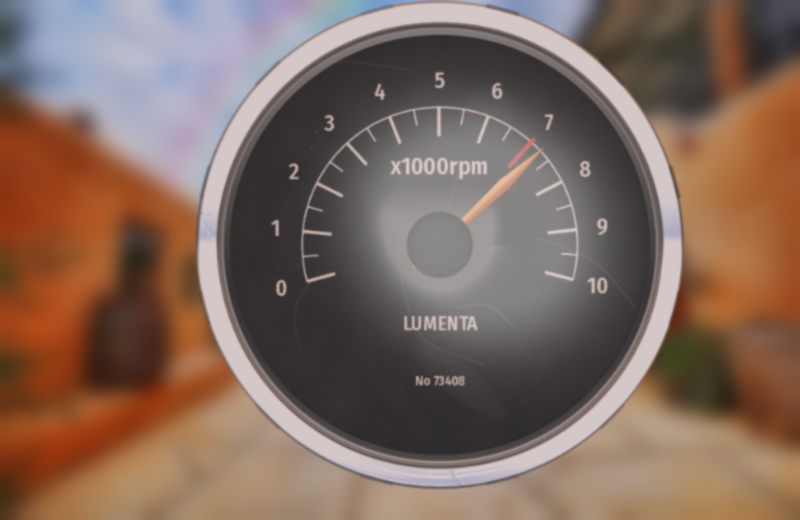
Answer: 7250 rpm
